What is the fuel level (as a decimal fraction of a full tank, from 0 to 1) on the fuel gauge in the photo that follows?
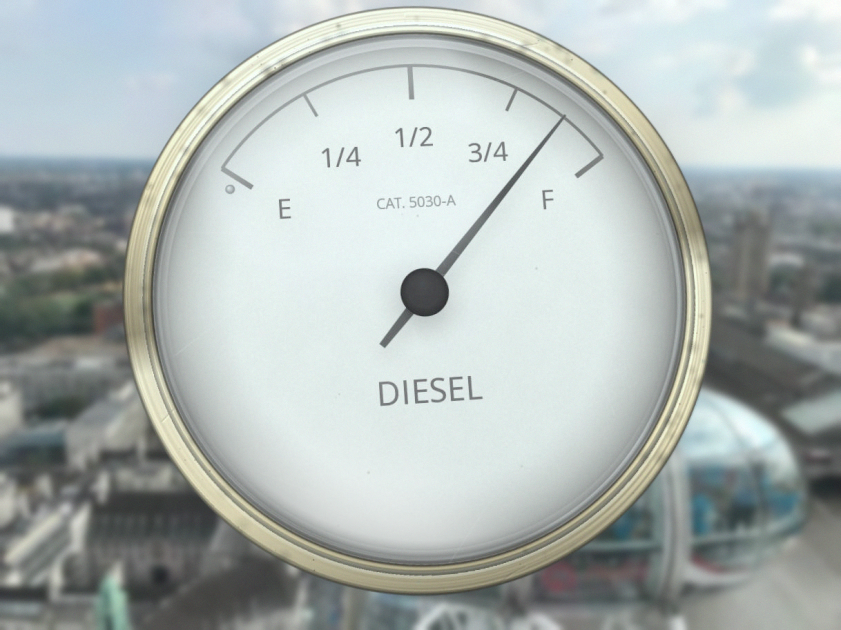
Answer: 0.875
